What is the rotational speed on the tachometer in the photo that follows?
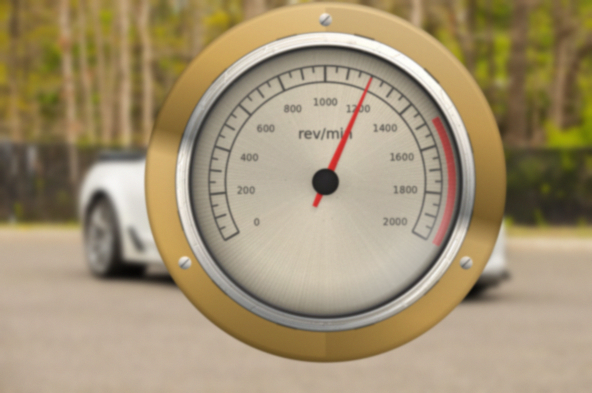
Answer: 1200 rpm
